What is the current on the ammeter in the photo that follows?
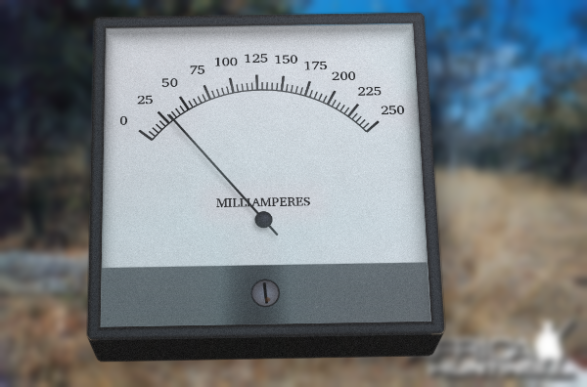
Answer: 30 mA
